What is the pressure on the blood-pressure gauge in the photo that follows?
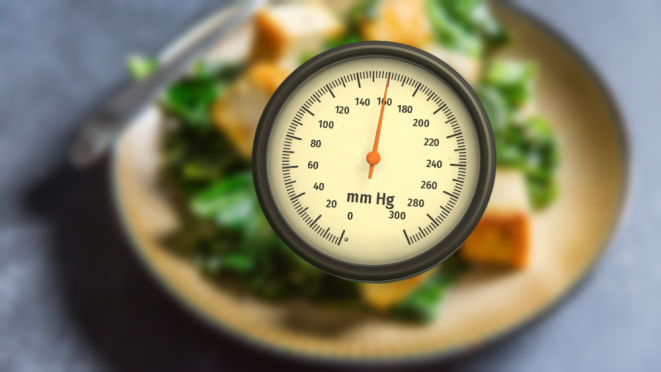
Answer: 160 mmHg
